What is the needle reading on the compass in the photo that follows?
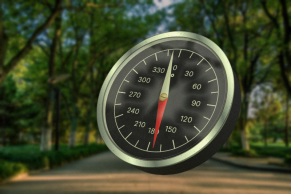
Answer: 172.5 °
